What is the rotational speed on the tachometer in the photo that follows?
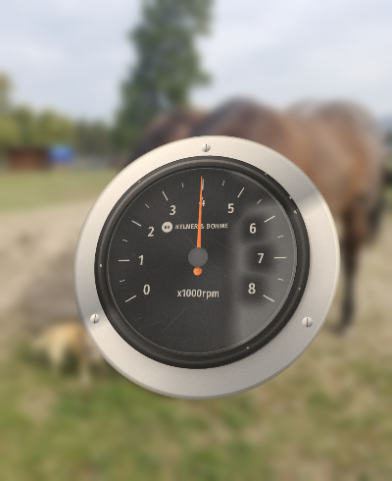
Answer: 4000 rpm
